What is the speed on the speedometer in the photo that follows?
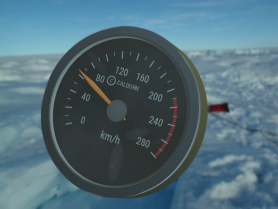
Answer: 65 km/h
